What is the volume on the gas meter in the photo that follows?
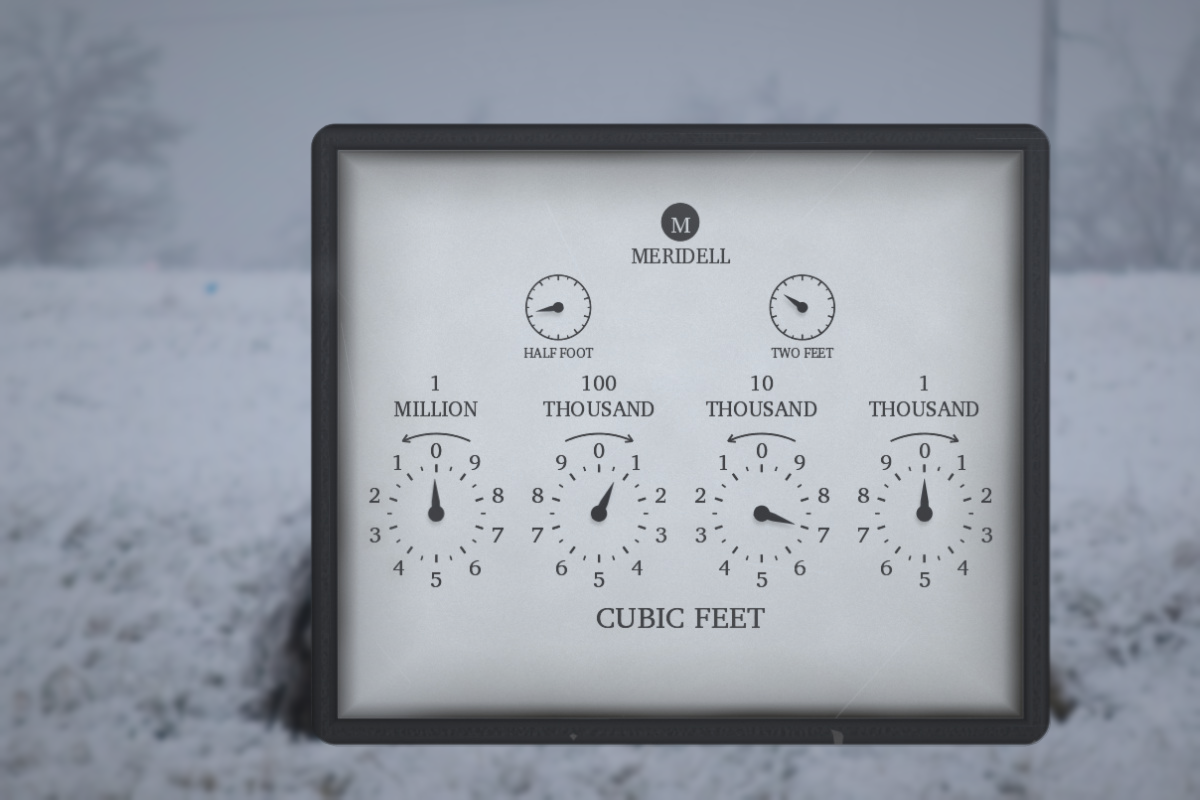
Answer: 7000 ft³
